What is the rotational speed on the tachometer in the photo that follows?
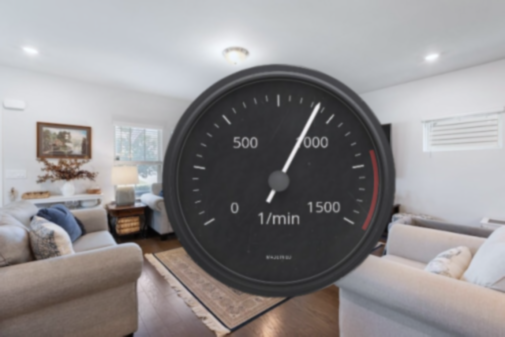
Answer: 925 rpm
